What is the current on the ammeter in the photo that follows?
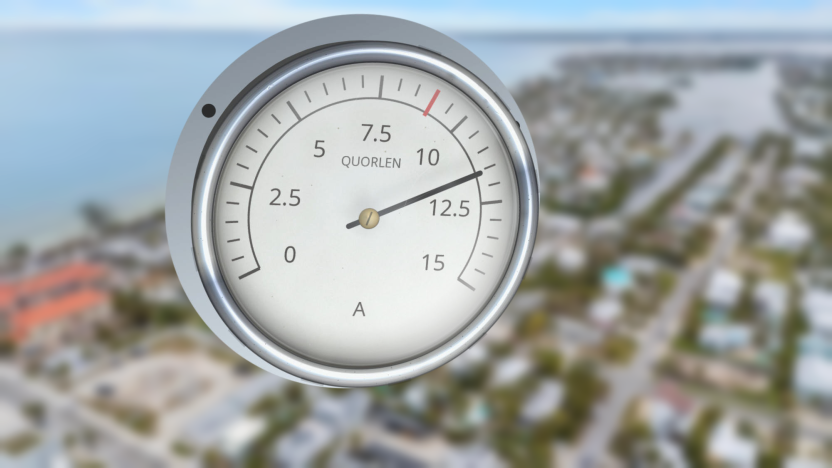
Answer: 11.5 A
